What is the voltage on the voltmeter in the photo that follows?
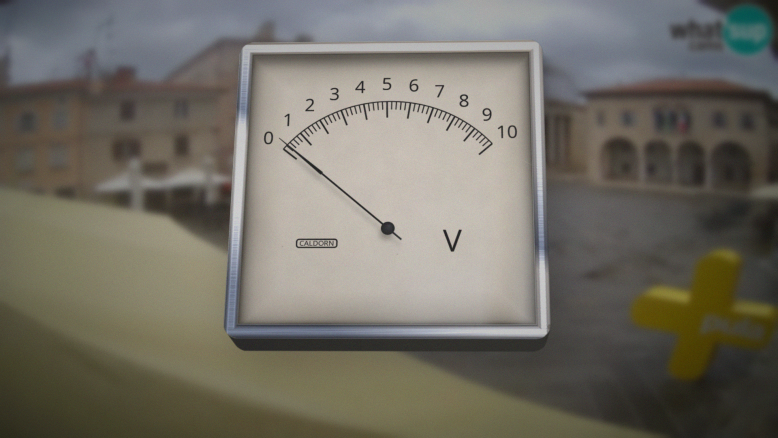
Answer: 0.2 V
